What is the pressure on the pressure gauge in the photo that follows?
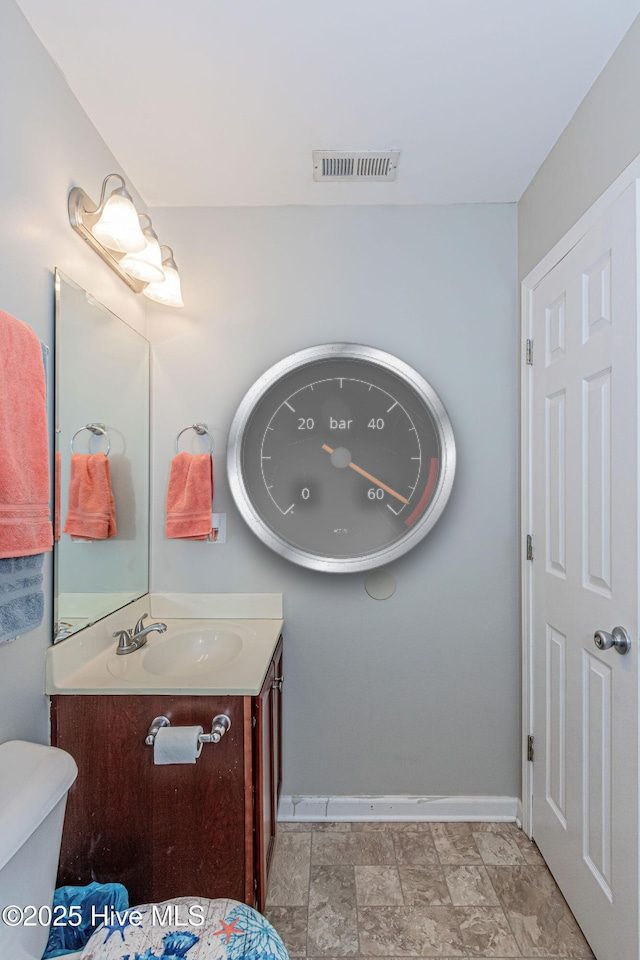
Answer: 57.5 bar
